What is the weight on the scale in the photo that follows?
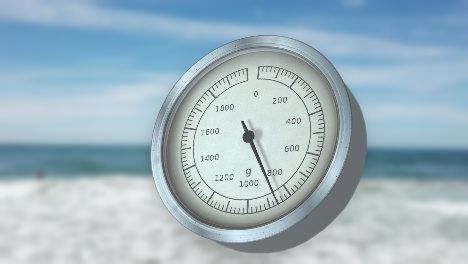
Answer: 860 g
